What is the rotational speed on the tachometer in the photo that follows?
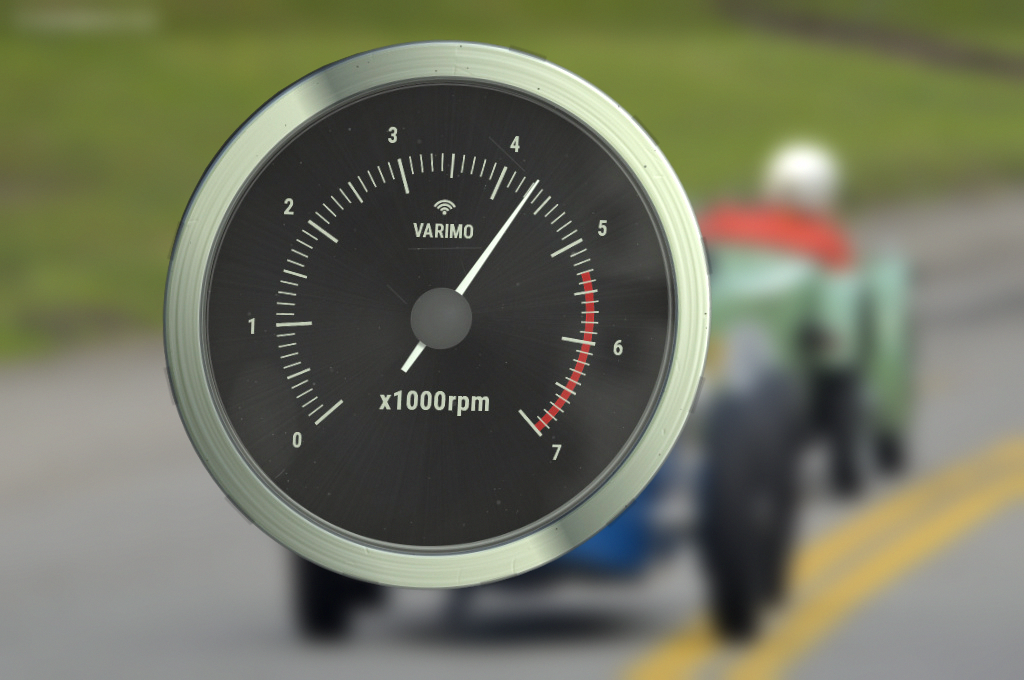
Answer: 4300 rpm
